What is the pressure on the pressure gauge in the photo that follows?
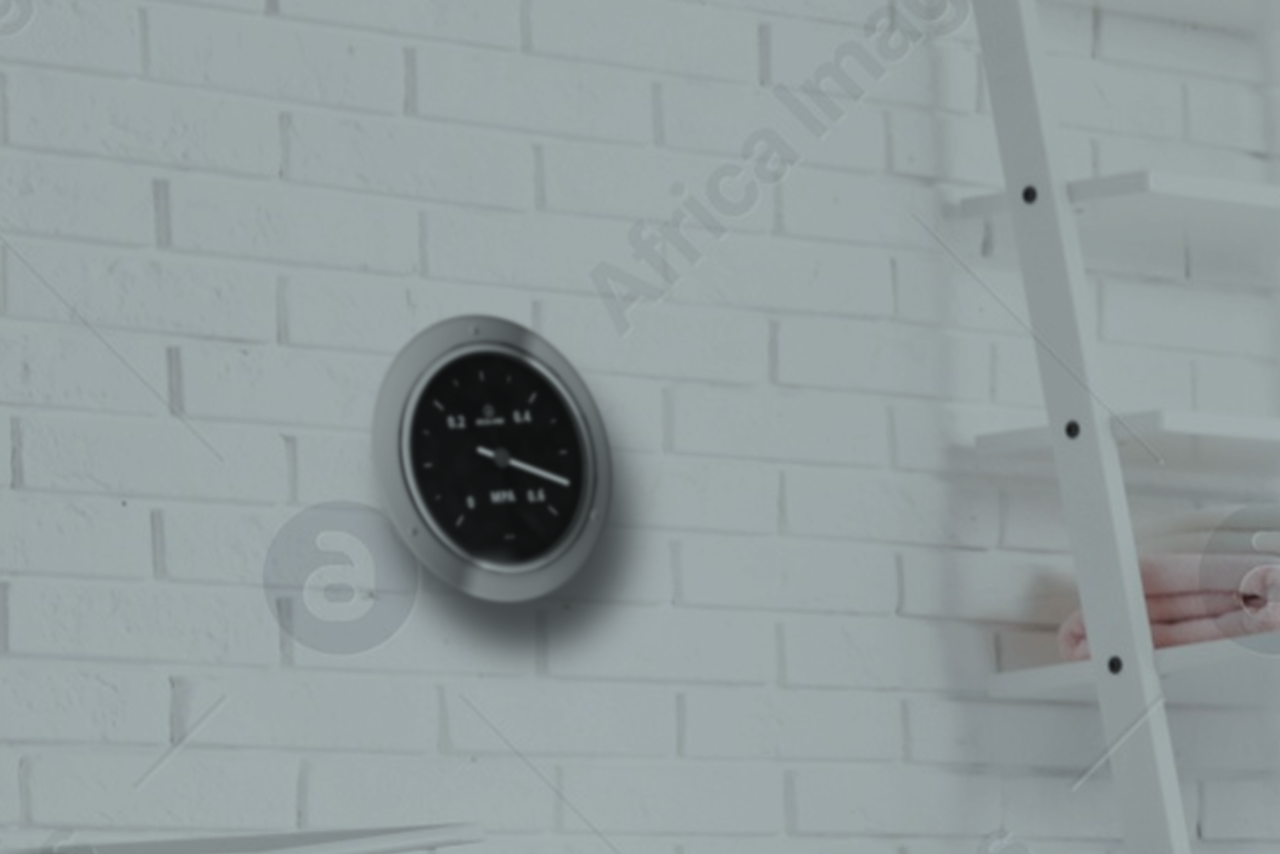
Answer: 0.55 MPa
